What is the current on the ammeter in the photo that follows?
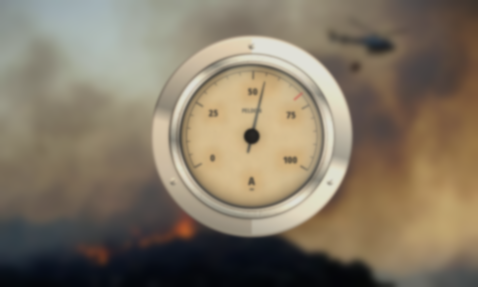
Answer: 55 A
